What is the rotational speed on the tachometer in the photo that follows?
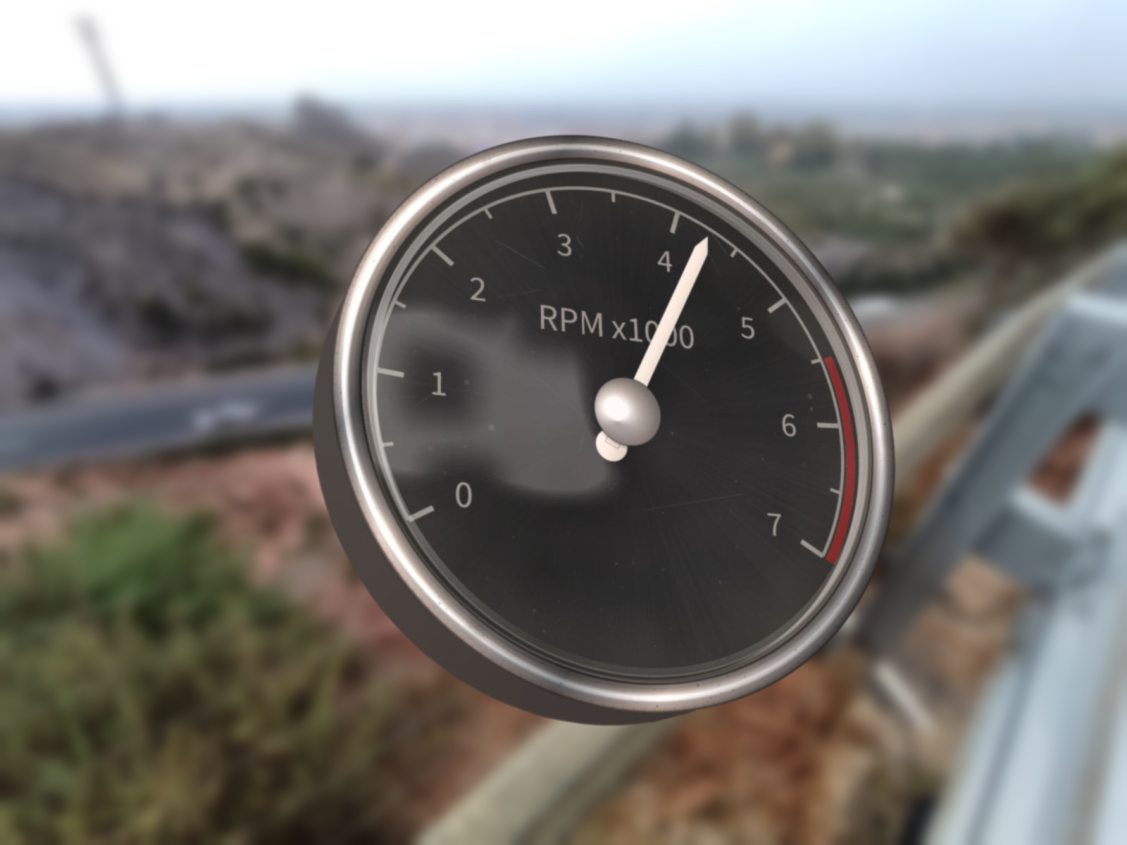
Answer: 4250 rpm
